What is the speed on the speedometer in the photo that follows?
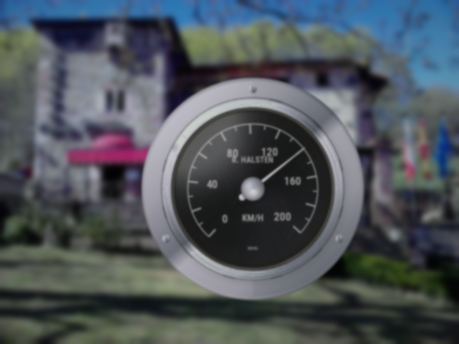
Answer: 140 km/h
